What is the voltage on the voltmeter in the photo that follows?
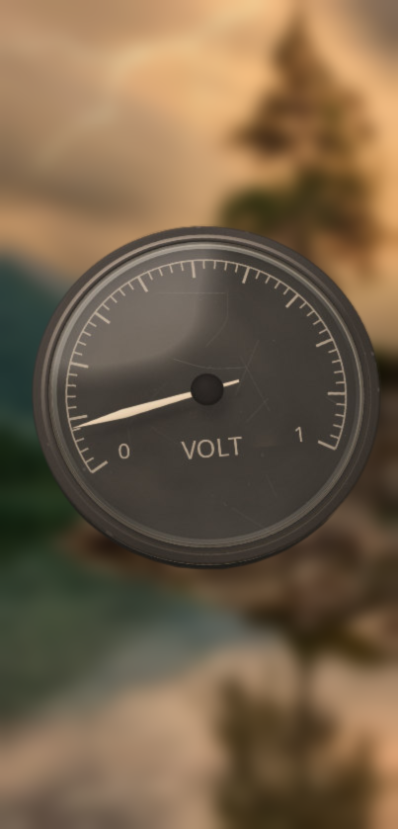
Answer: 0.08 V
